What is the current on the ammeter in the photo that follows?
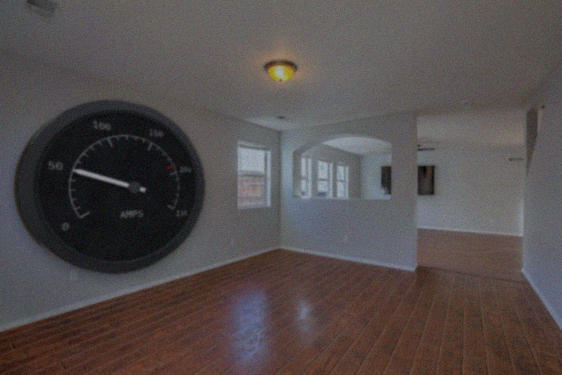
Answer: 50 A
